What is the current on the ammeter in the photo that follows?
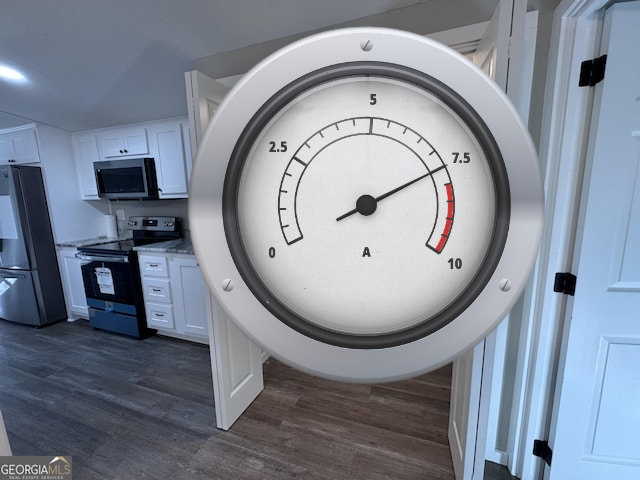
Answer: 7.5 A
